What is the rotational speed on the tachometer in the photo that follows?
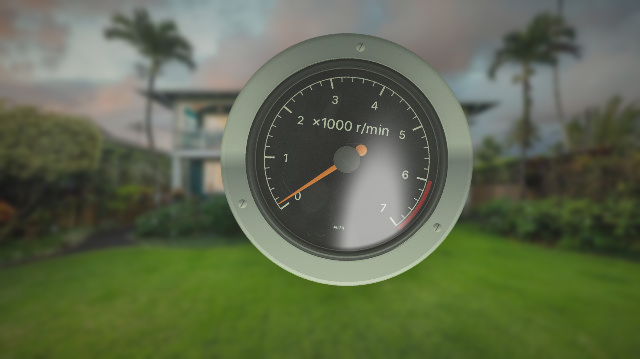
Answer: 100 rpm
